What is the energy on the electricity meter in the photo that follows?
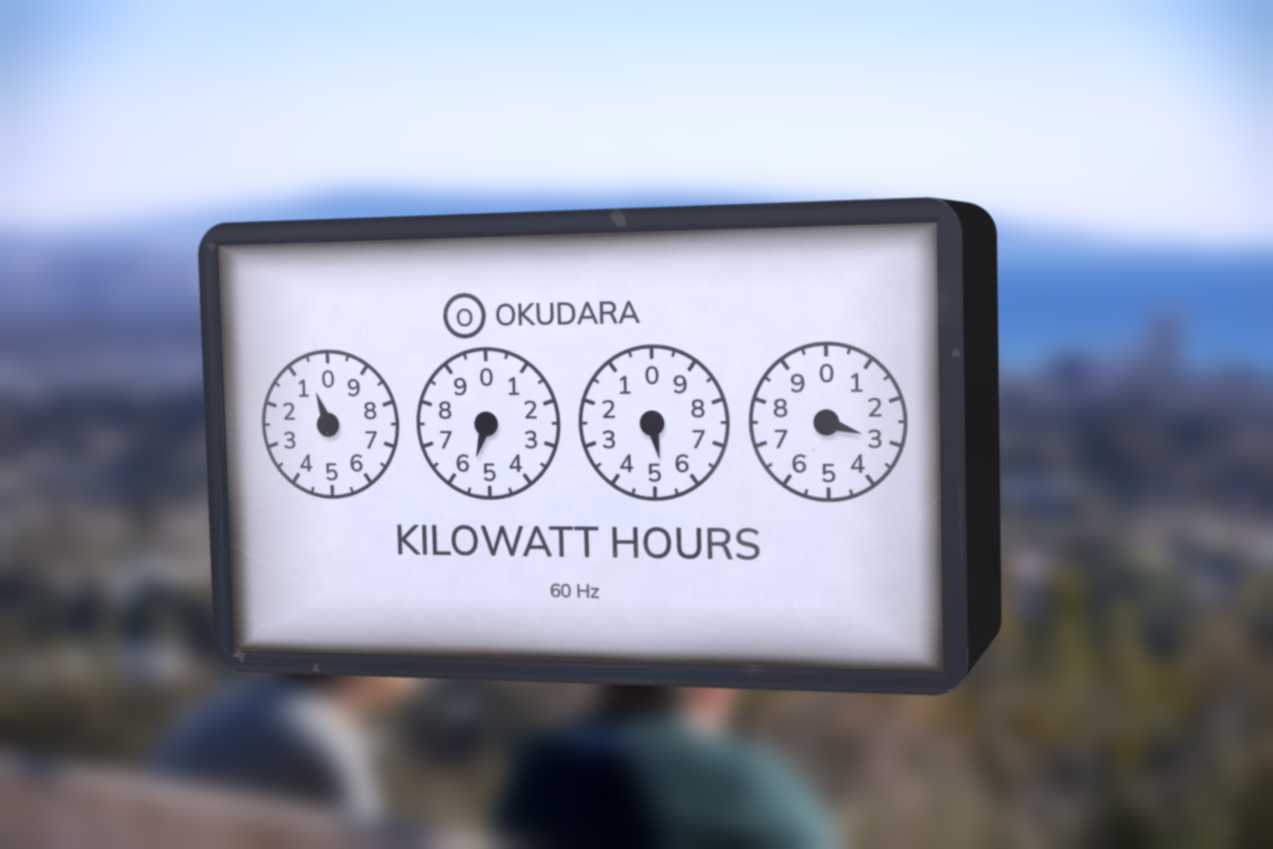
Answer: 553 kWh
